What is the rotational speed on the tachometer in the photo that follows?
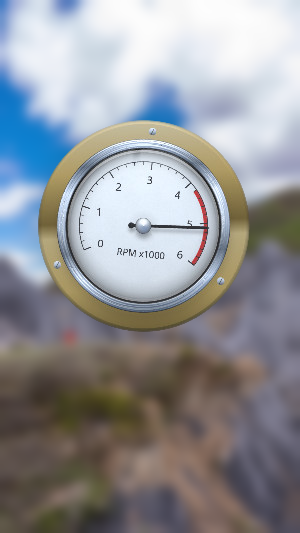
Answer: 5100 rpm
